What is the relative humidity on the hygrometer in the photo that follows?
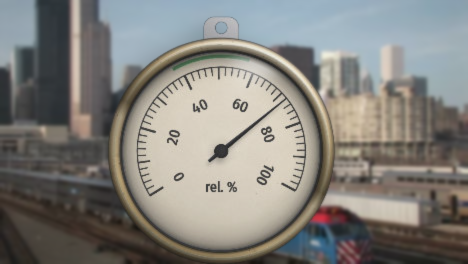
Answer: 72 %
